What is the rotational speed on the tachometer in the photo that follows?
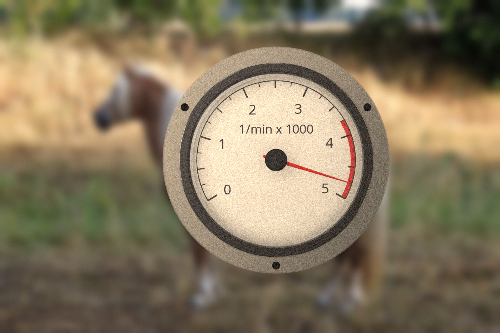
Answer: 4750 rpm
